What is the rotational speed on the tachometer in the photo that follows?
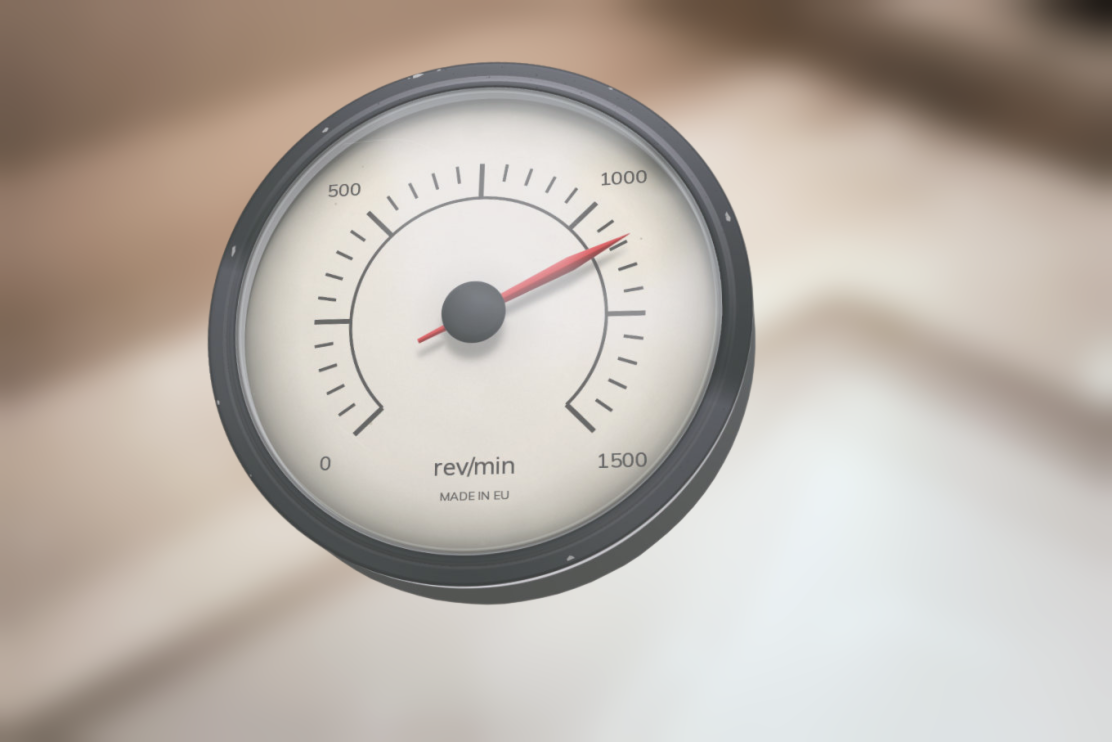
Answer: 1100 rpm
